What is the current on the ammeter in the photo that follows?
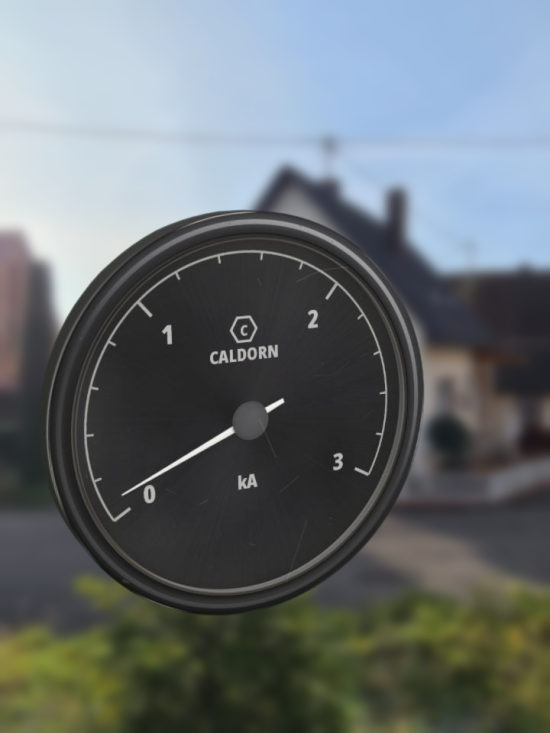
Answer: 0.1 kA
